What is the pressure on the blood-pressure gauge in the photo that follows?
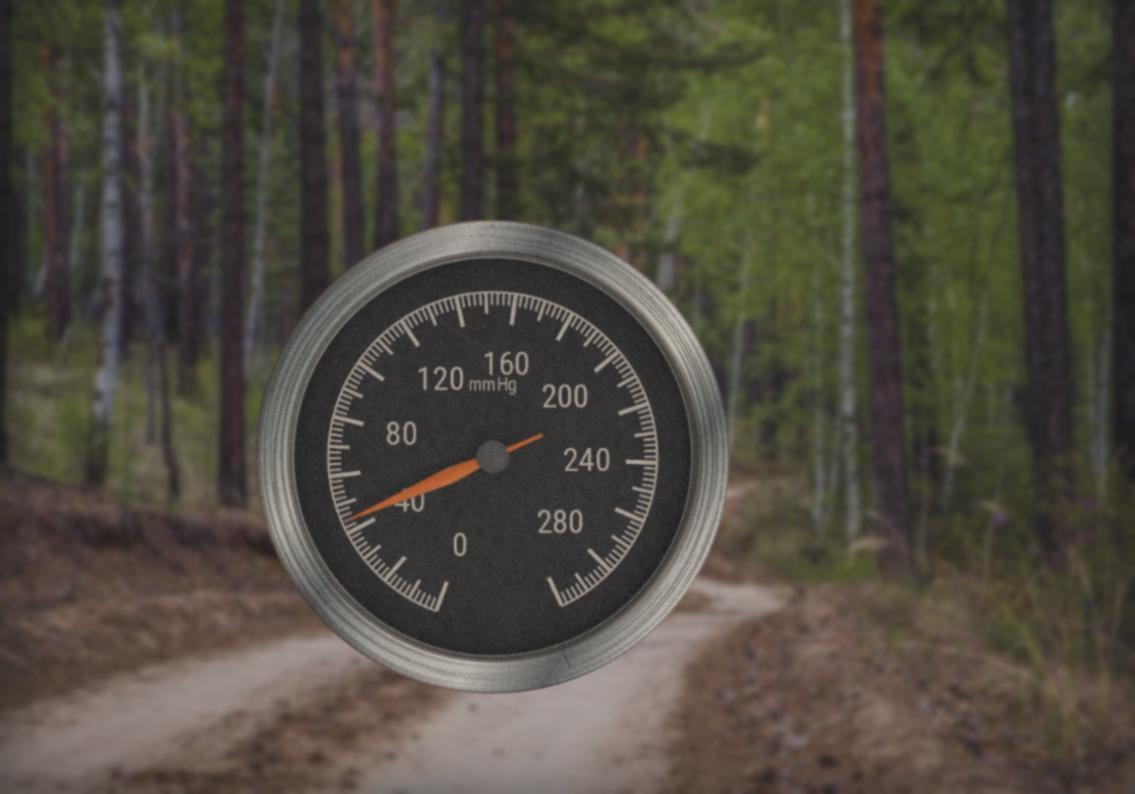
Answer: 44 mmHg
